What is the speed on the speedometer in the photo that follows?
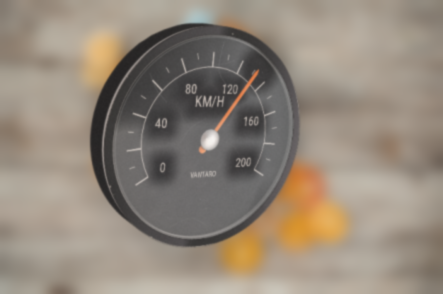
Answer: 130 km/h
